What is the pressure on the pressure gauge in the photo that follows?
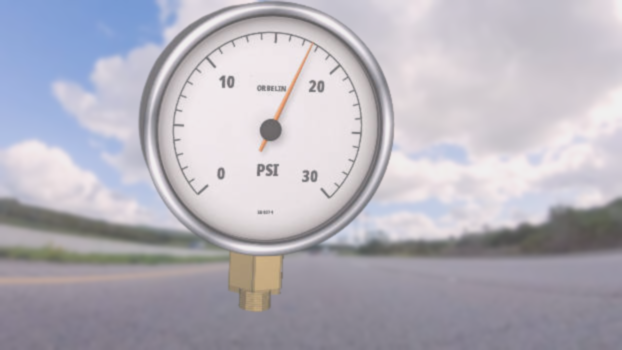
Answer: 17.5 psi
